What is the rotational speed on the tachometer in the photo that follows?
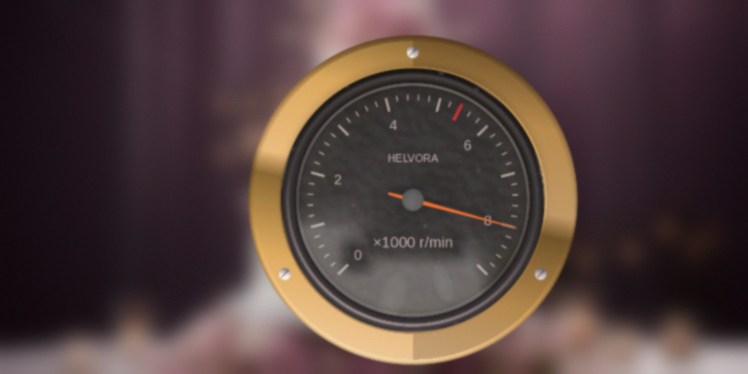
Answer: 8000 rpm
